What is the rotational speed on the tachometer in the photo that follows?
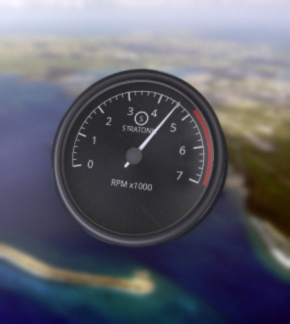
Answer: 4600 rpm
